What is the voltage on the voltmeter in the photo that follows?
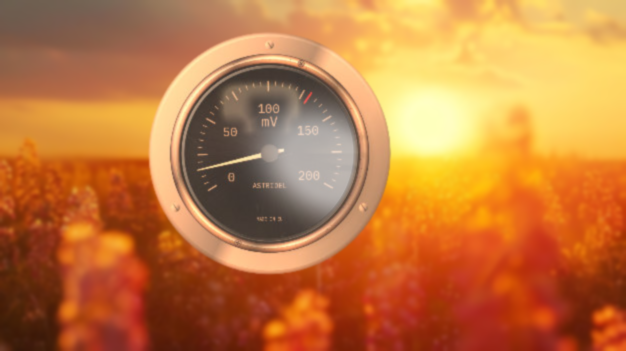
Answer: 15 mV
